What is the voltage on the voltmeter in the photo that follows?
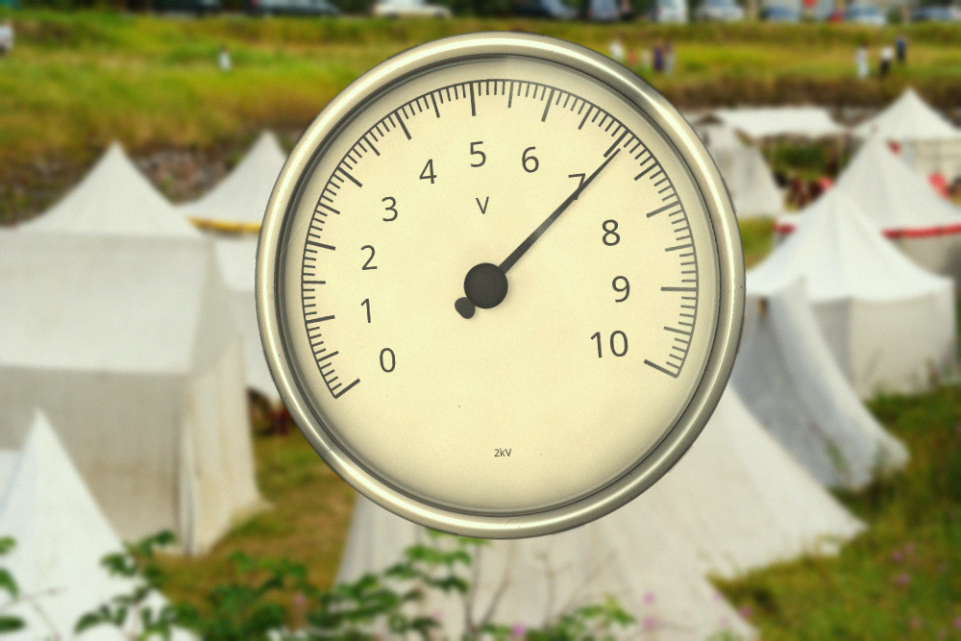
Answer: 7.1 V
